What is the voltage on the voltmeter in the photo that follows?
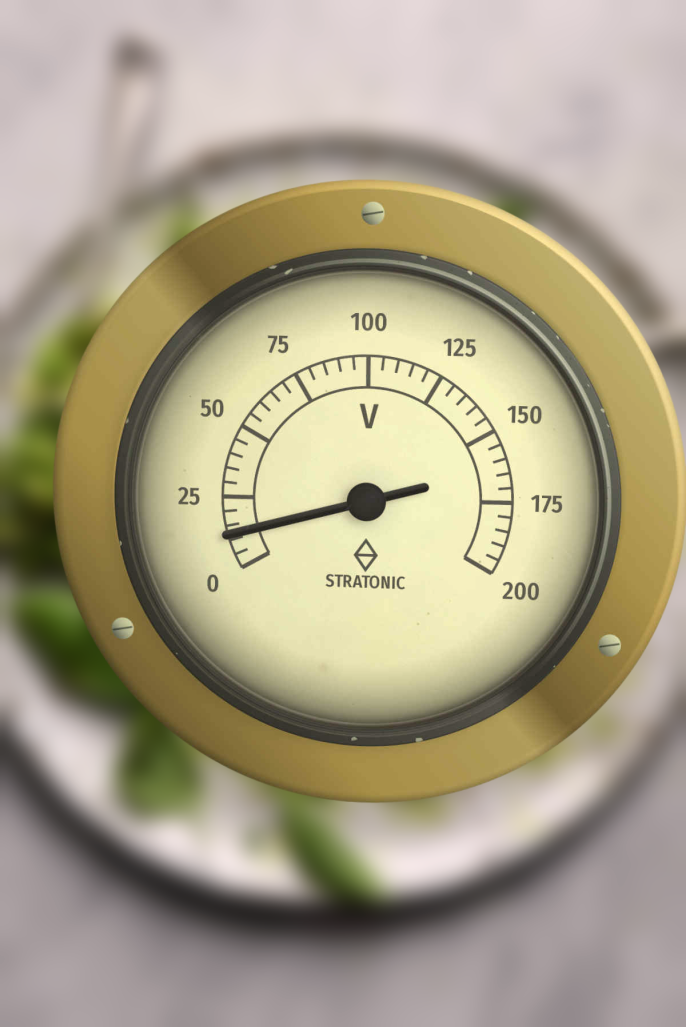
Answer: 12.5 V
